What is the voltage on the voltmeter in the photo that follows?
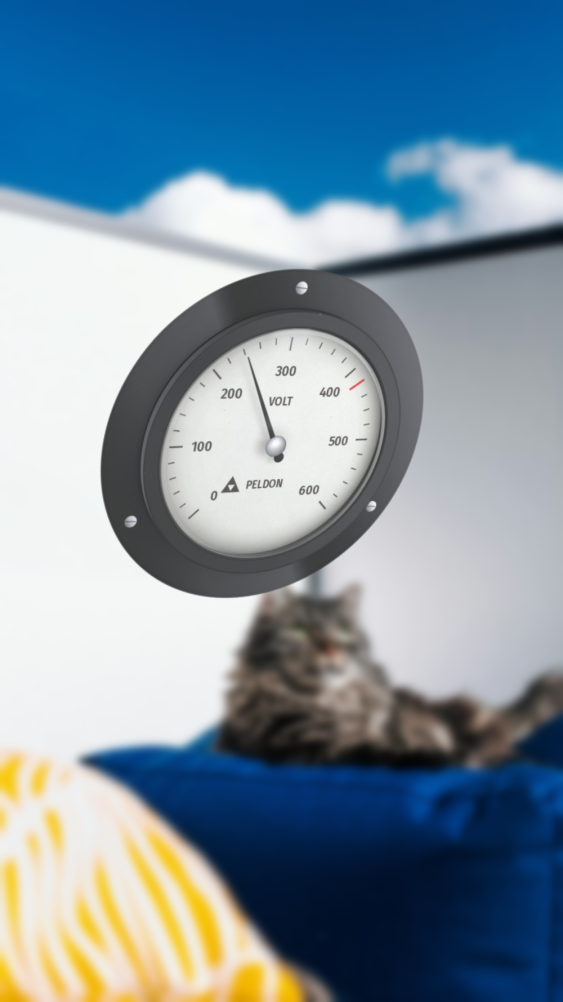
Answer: 240 V
